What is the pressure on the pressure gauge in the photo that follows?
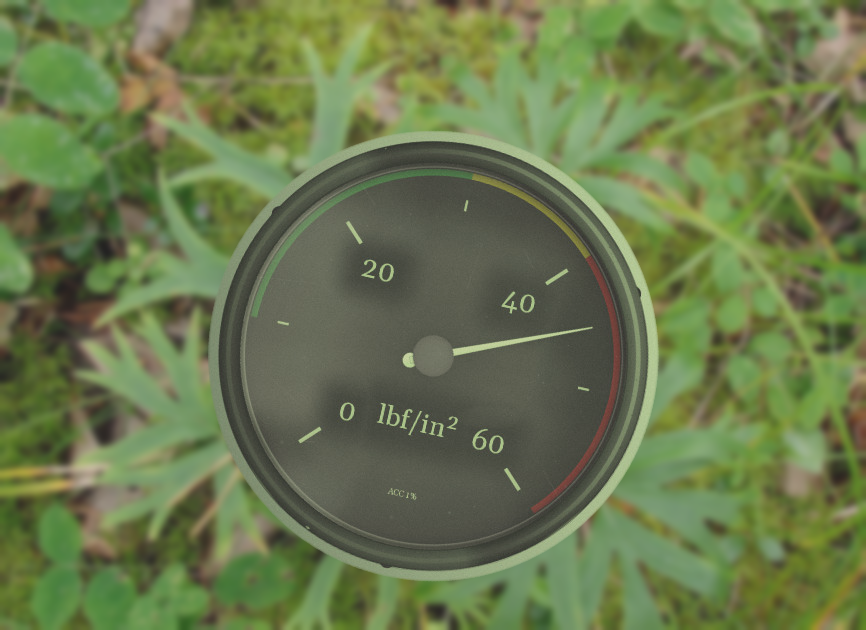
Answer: 45 psi
